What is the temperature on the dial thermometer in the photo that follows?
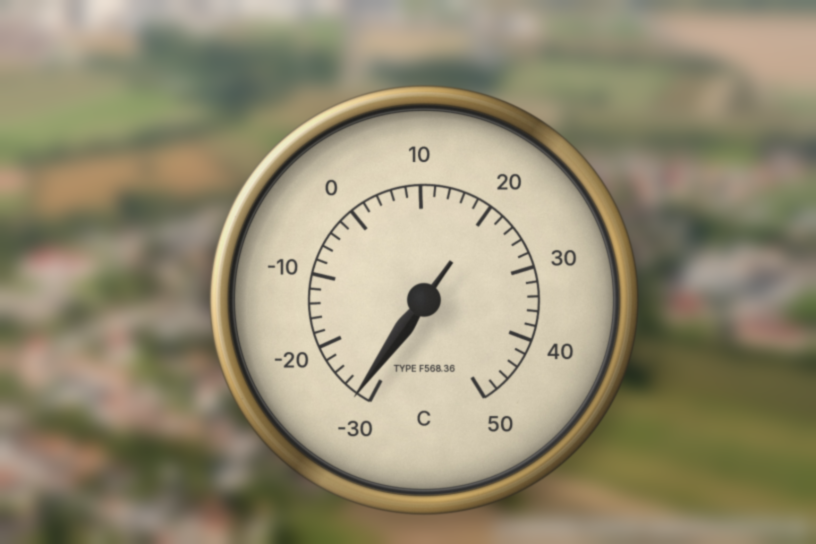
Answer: -28 °C
